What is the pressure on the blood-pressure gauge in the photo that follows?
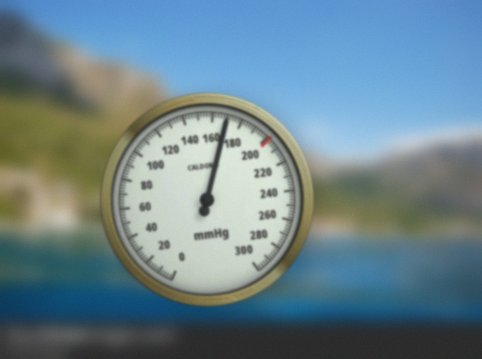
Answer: 170 mmHg
